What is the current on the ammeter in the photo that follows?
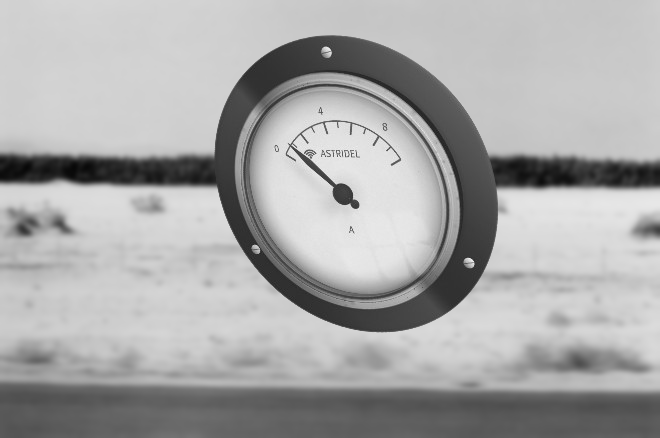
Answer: 1 A
